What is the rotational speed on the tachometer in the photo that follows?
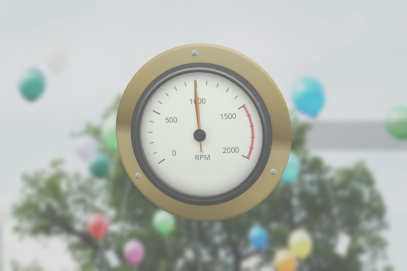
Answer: 1000 rpm
